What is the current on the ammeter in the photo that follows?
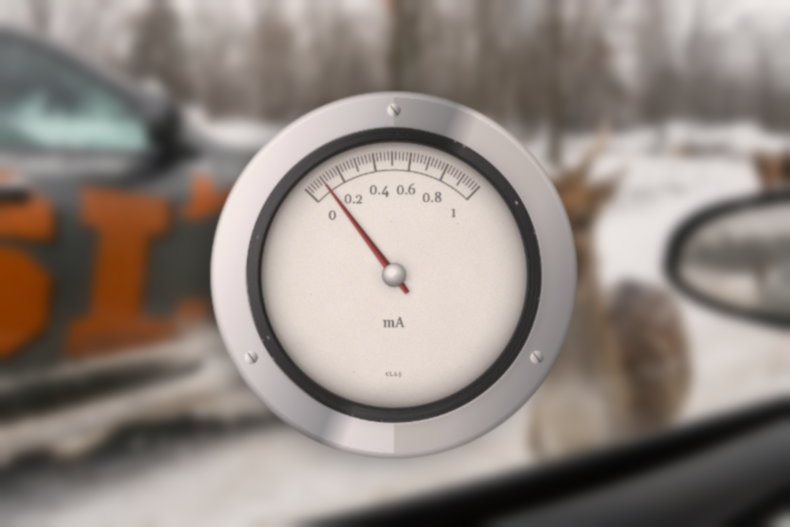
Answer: 0.1 mA
